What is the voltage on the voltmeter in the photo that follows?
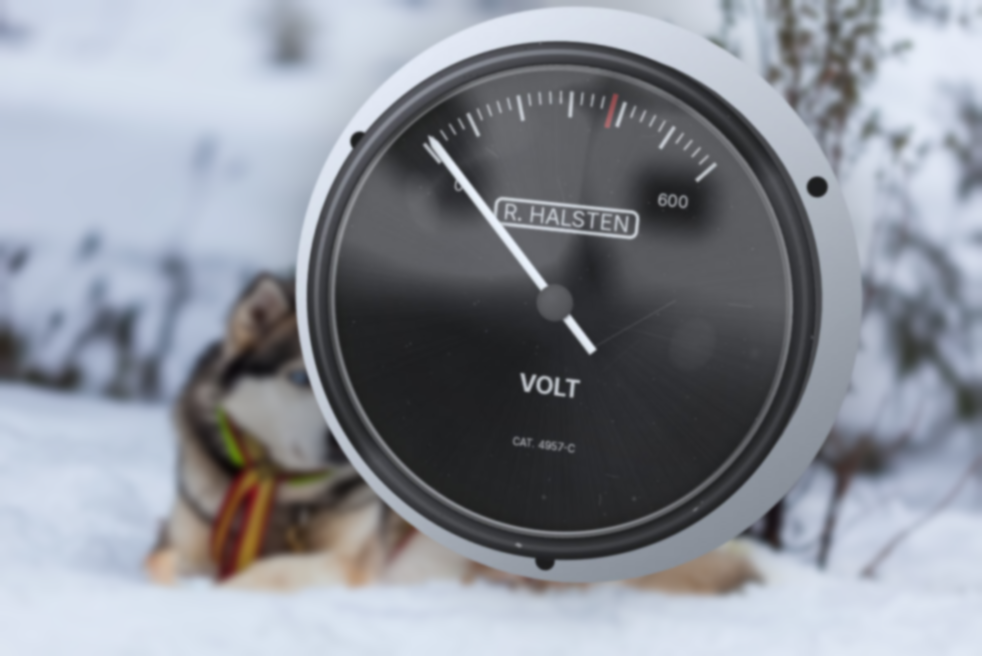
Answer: 20 V
